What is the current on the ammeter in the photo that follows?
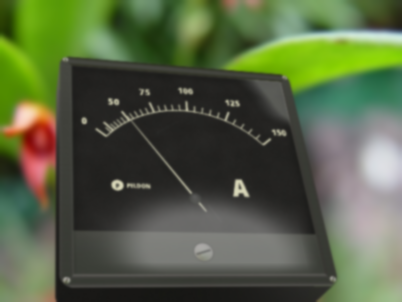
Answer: 50 A
